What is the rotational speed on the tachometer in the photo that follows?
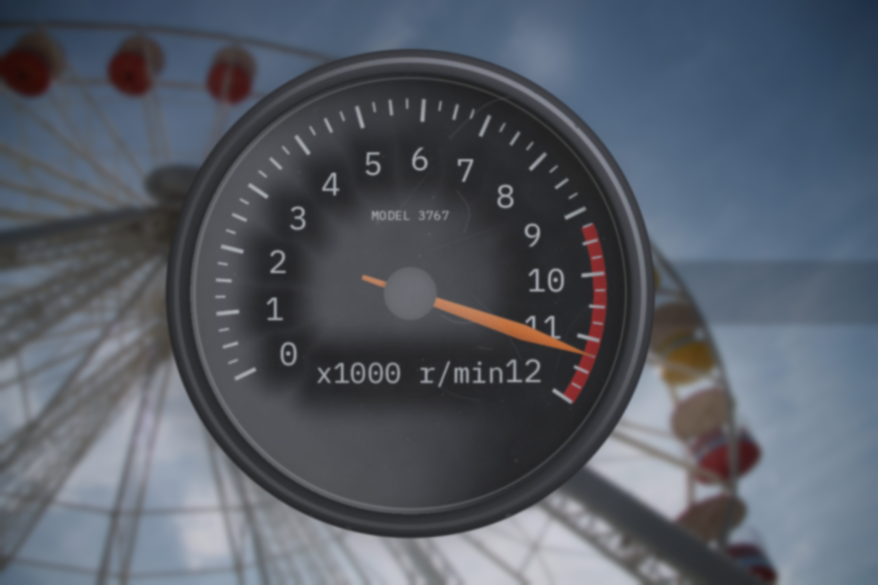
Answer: 11250 rpm
